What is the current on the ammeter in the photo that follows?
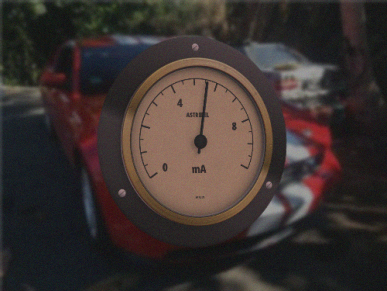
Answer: 5.5 mA
